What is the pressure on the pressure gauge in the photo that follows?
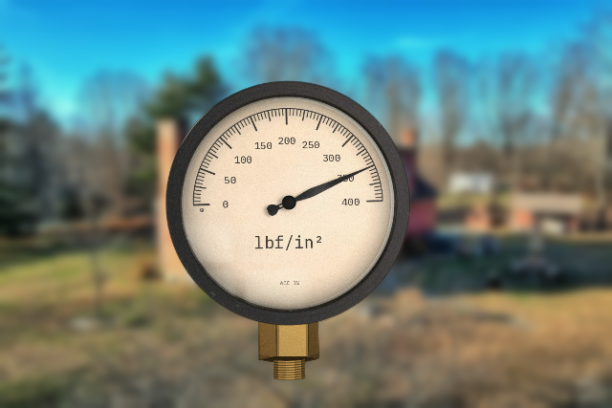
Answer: 350 psi
